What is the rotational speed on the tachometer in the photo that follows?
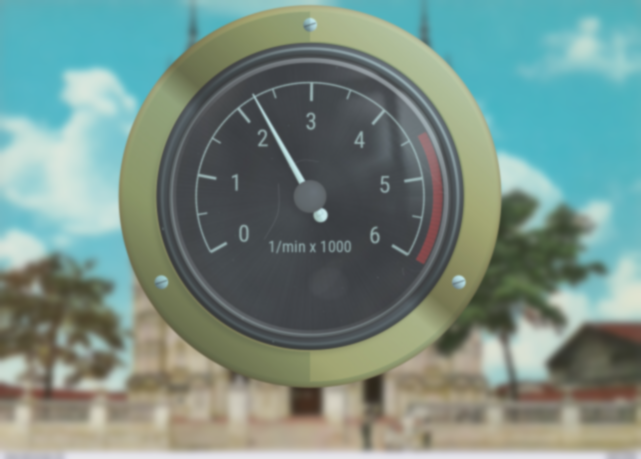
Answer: 2250 rpm
